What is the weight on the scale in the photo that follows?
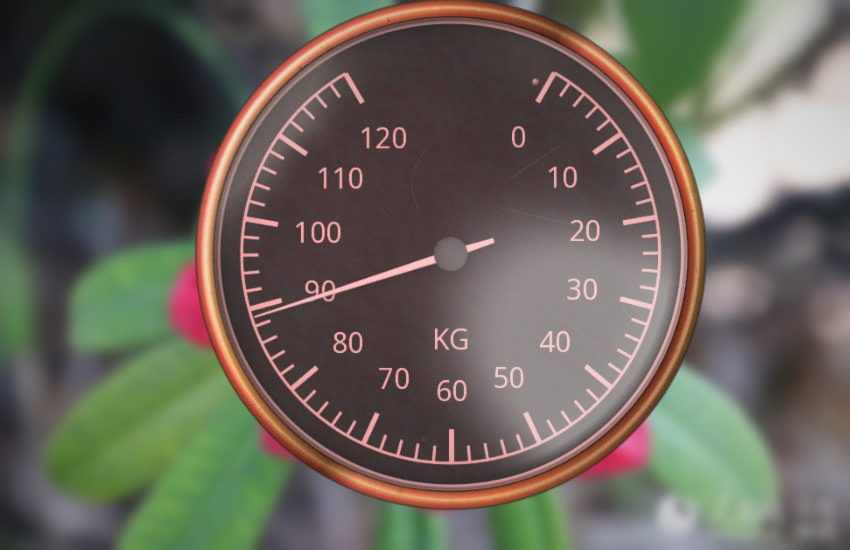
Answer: 89 kg
